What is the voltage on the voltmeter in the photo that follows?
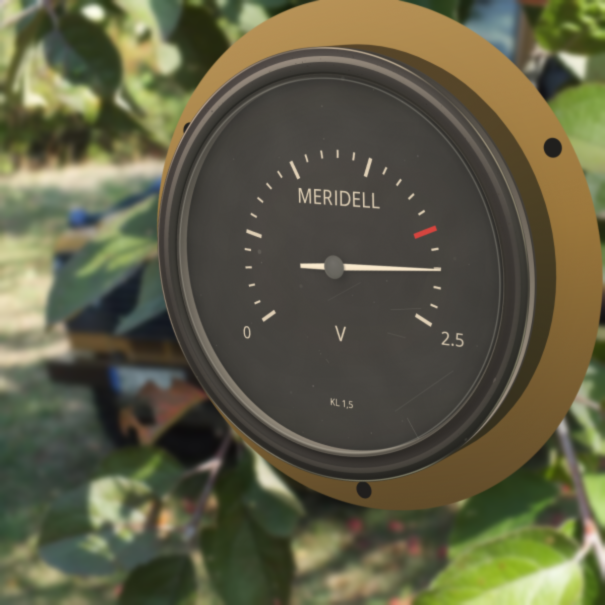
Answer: 2.2 V
